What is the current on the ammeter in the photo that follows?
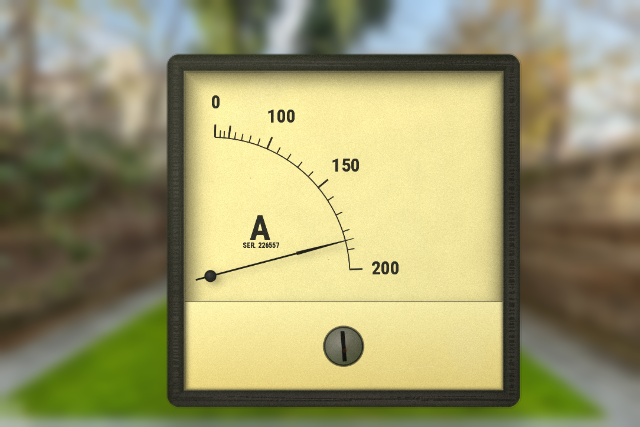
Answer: 185 A
